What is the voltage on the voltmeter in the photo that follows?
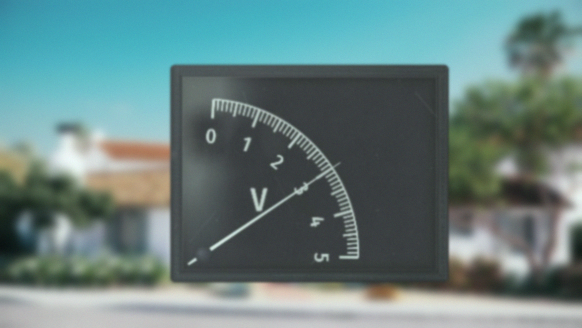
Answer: 3 V
